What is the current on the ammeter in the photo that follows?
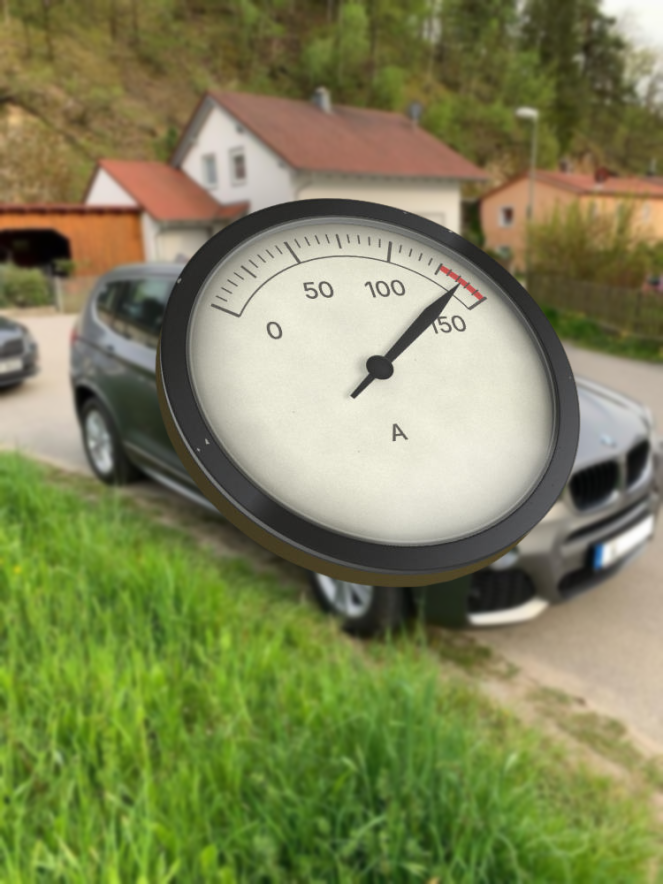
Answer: 137.5 A
